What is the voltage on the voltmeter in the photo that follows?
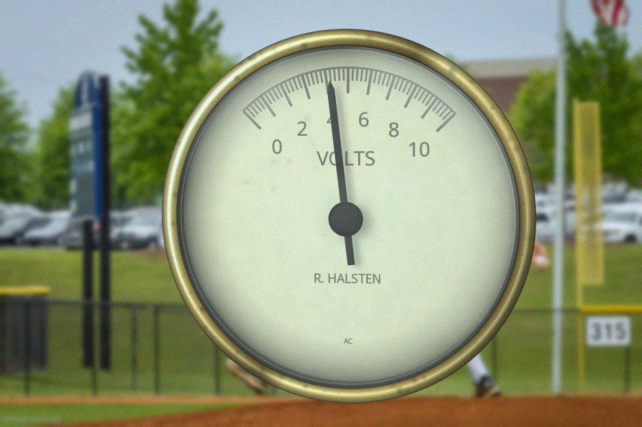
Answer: 4.2 V
